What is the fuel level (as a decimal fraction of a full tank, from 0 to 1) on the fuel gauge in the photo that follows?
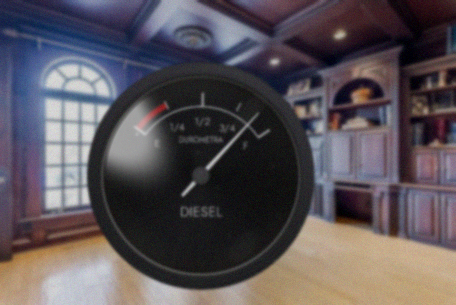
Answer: 0.875
